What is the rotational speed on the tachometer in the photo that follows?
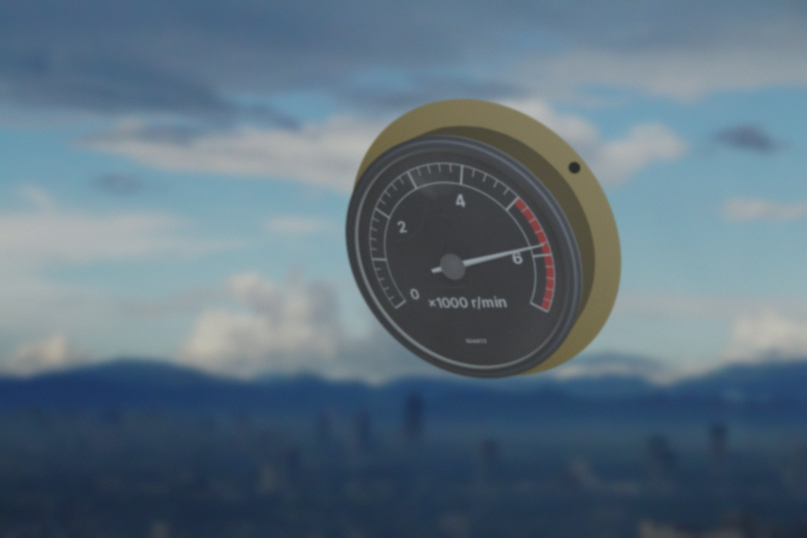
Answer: 5800 rpm
